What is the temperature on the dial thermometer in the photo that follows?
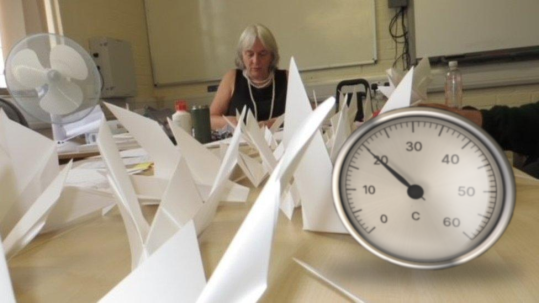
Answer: 20 °C
